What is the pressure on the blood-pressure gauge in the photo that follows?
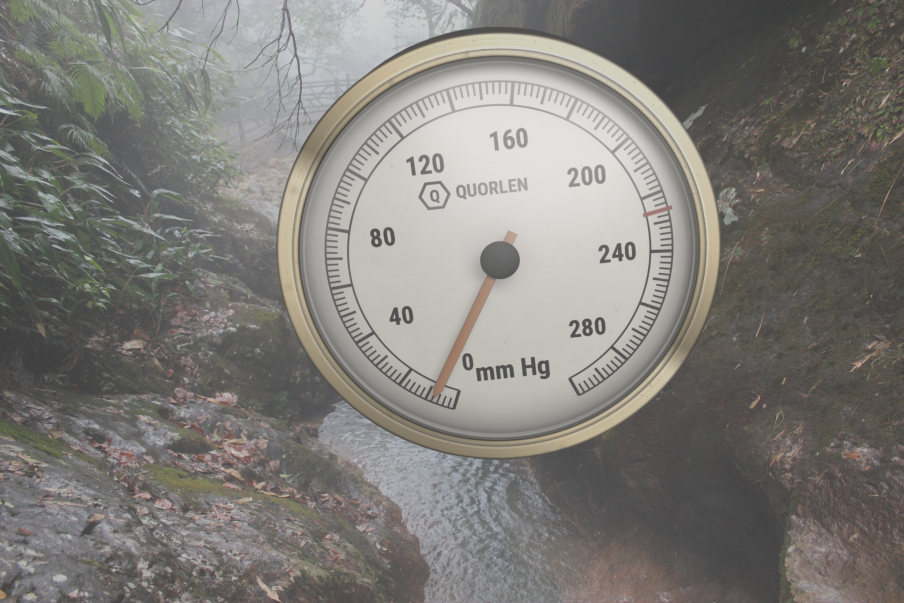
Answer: 8 mmHg
